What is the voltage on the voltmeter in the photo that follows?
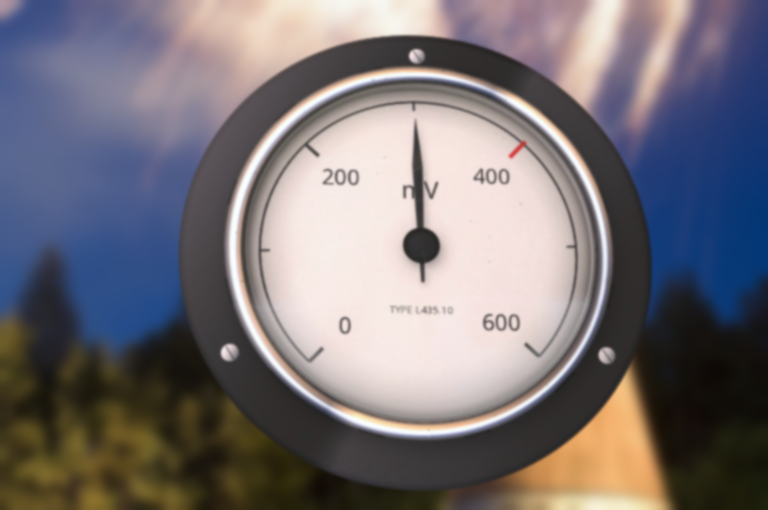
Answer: 300 mV
